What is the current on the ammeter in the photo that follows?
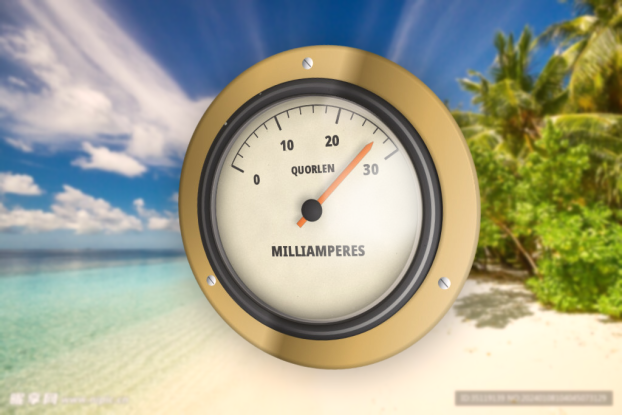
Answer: 27 mA
